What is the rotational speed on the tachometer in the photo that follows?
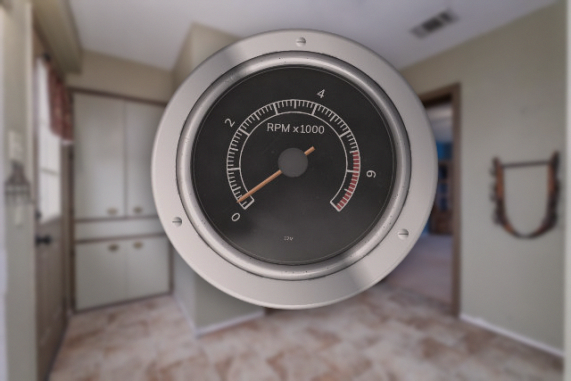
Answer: 200 rpm
